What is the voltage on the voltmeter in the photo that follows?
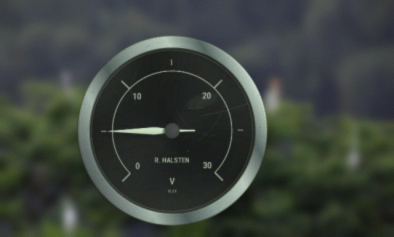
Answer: 5 V
